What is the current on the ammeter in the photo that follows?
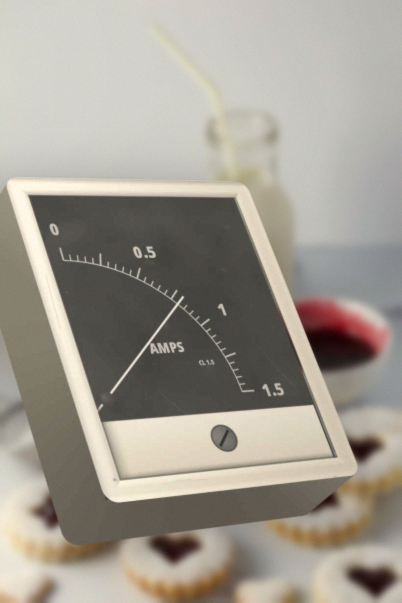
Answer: 0.8 A
